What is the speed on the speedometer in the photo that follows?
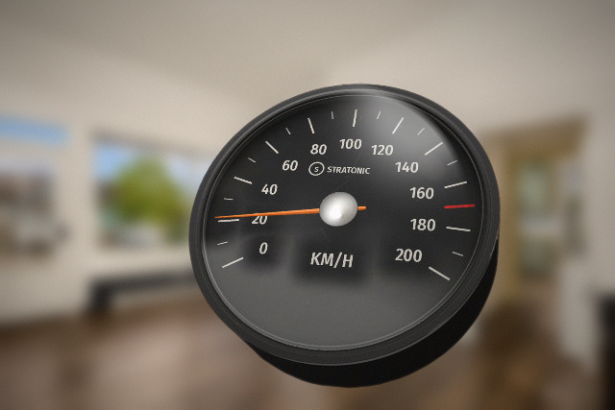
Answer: 20 km/h
